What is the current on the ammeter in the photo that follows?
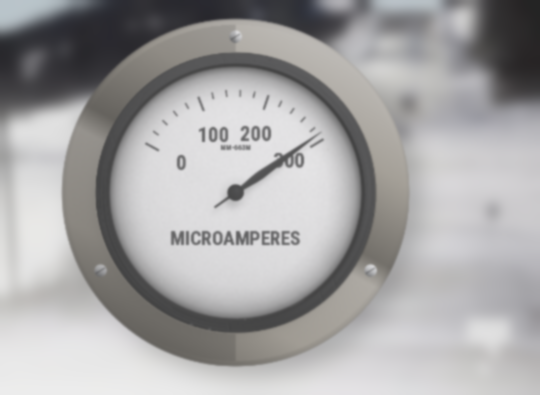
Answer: 290 µA
